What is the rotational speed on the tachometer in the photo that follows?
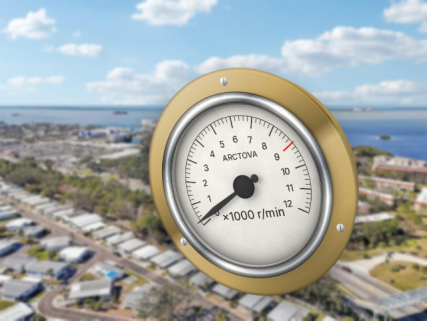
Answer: 200 rpm
